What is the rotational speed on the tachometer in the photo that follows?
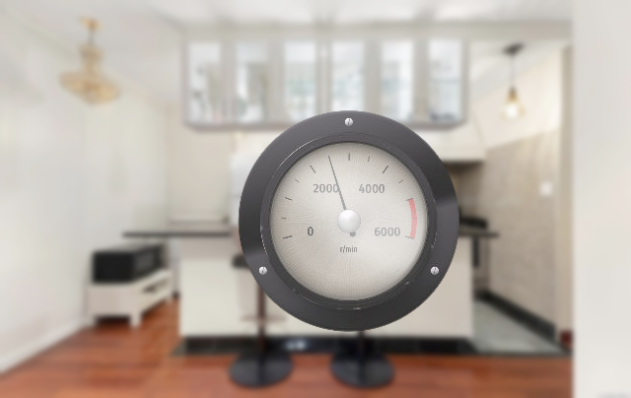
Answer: 2500 rpm
